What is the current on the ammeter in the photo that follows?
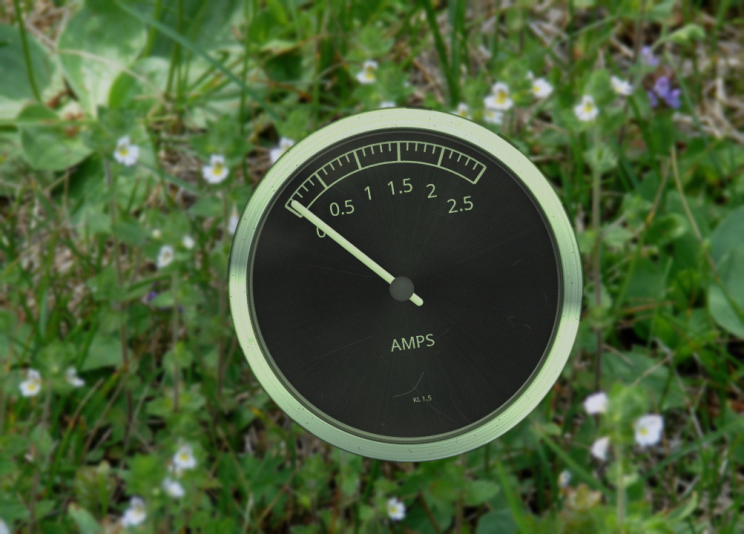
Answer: 0.1 A
